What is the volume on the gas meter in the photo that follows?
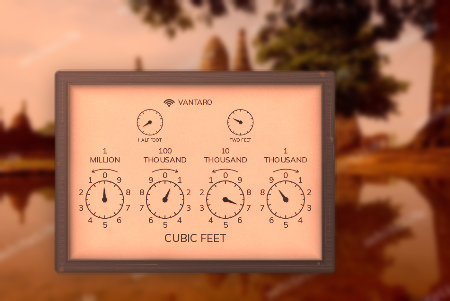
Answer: 6900 ft³
